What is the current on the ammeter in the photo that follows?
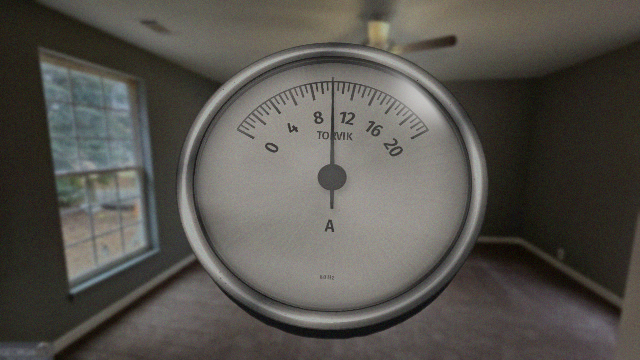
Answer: 10 A
